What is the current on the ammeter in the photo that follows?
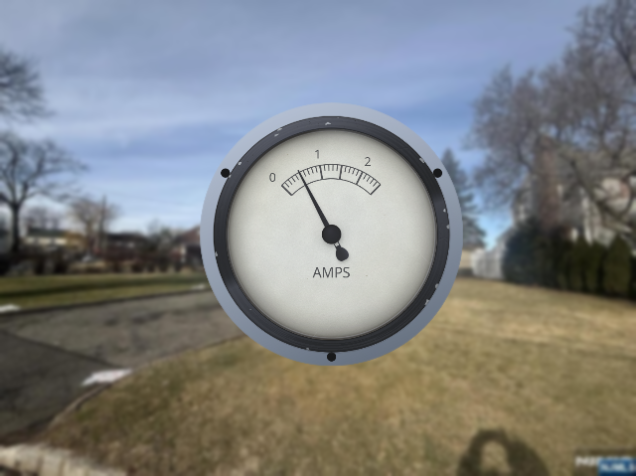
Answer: 0.5 A
